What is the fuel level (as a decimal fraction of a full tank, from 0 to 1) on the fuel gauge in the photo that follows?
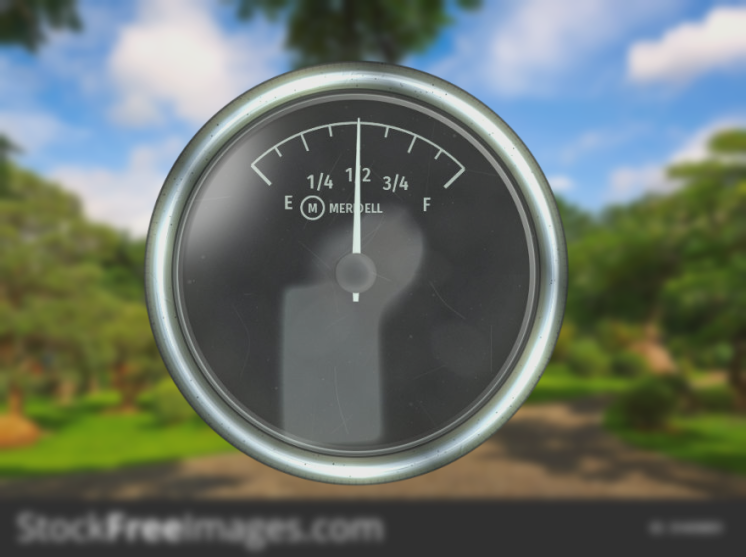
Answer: 0.5
